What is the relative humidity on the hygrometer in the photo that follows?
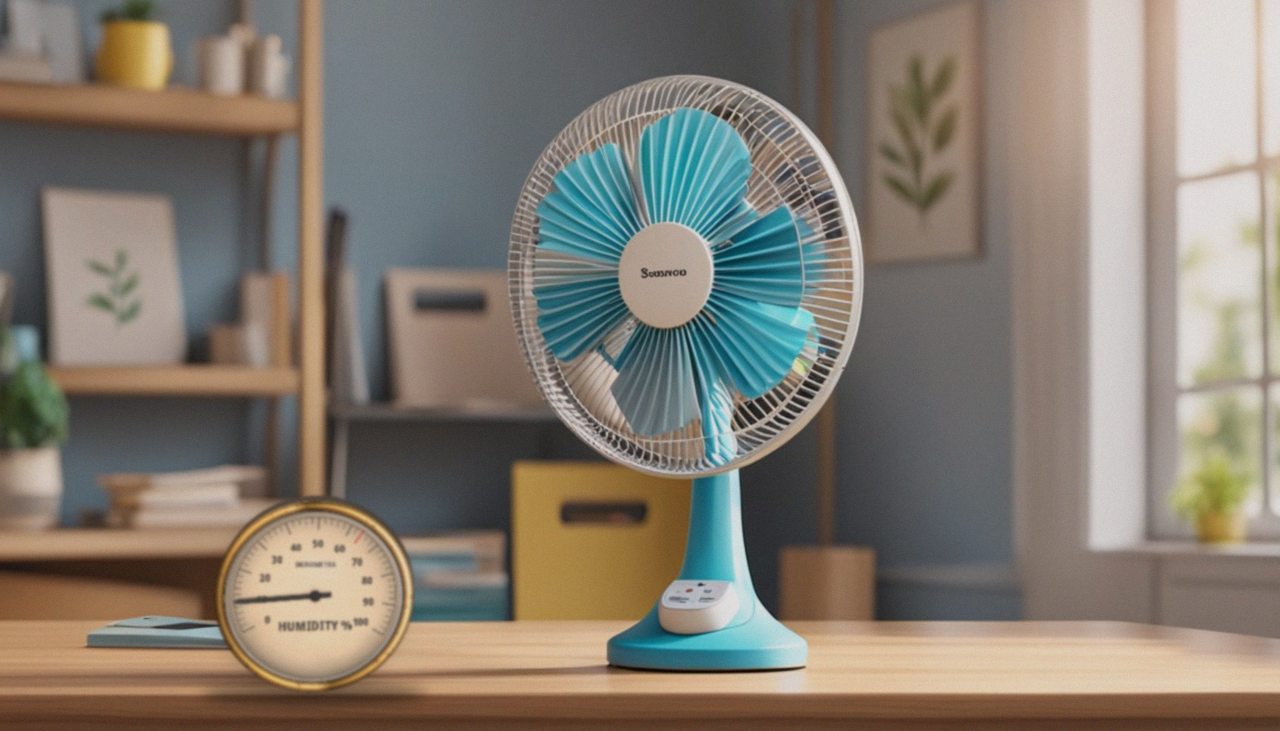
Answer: 10 %
